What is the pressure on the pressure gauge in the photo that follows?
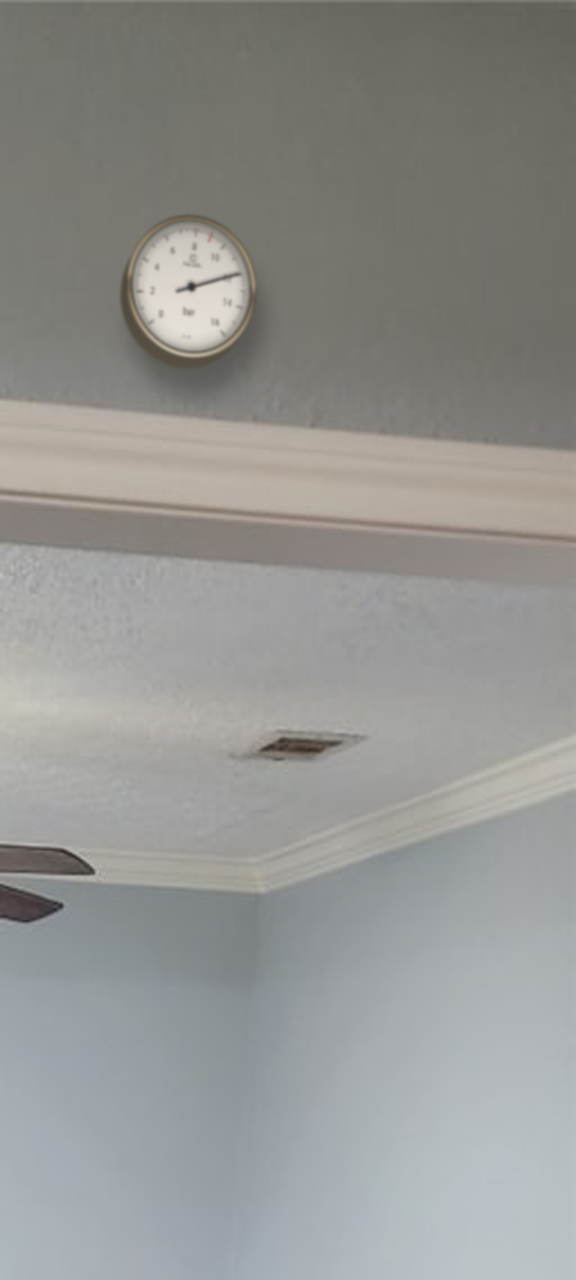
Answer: 12 bar
